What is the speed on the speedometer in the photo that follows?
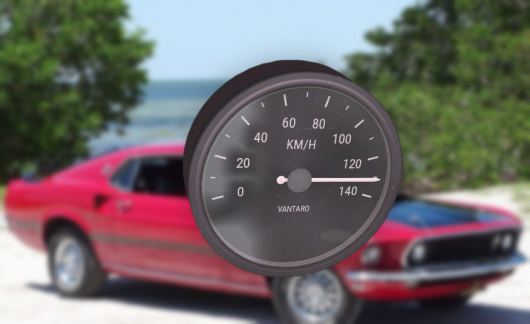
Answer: 130 km/h
